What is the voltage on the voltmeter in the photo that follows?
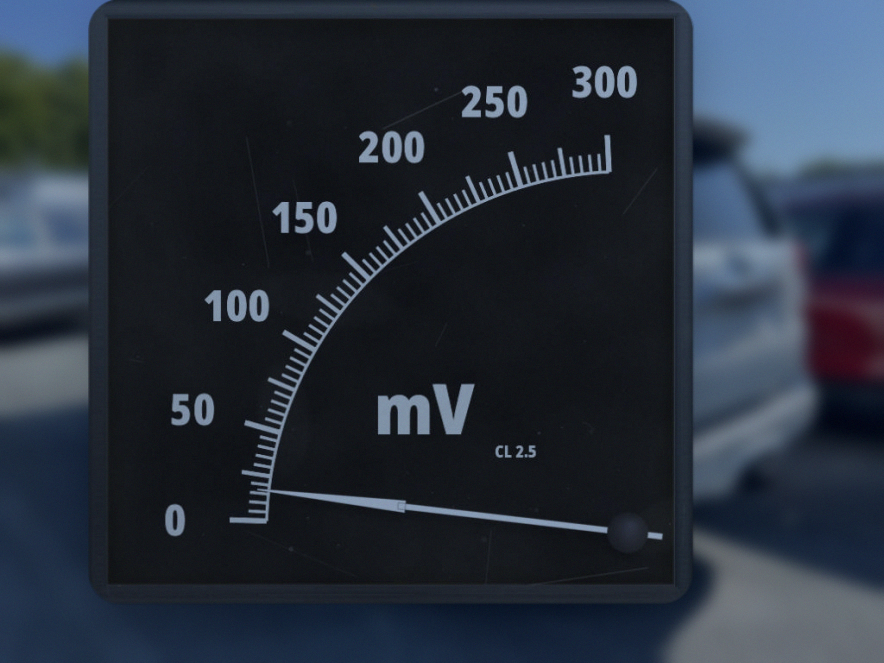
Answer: 17.5 mV
